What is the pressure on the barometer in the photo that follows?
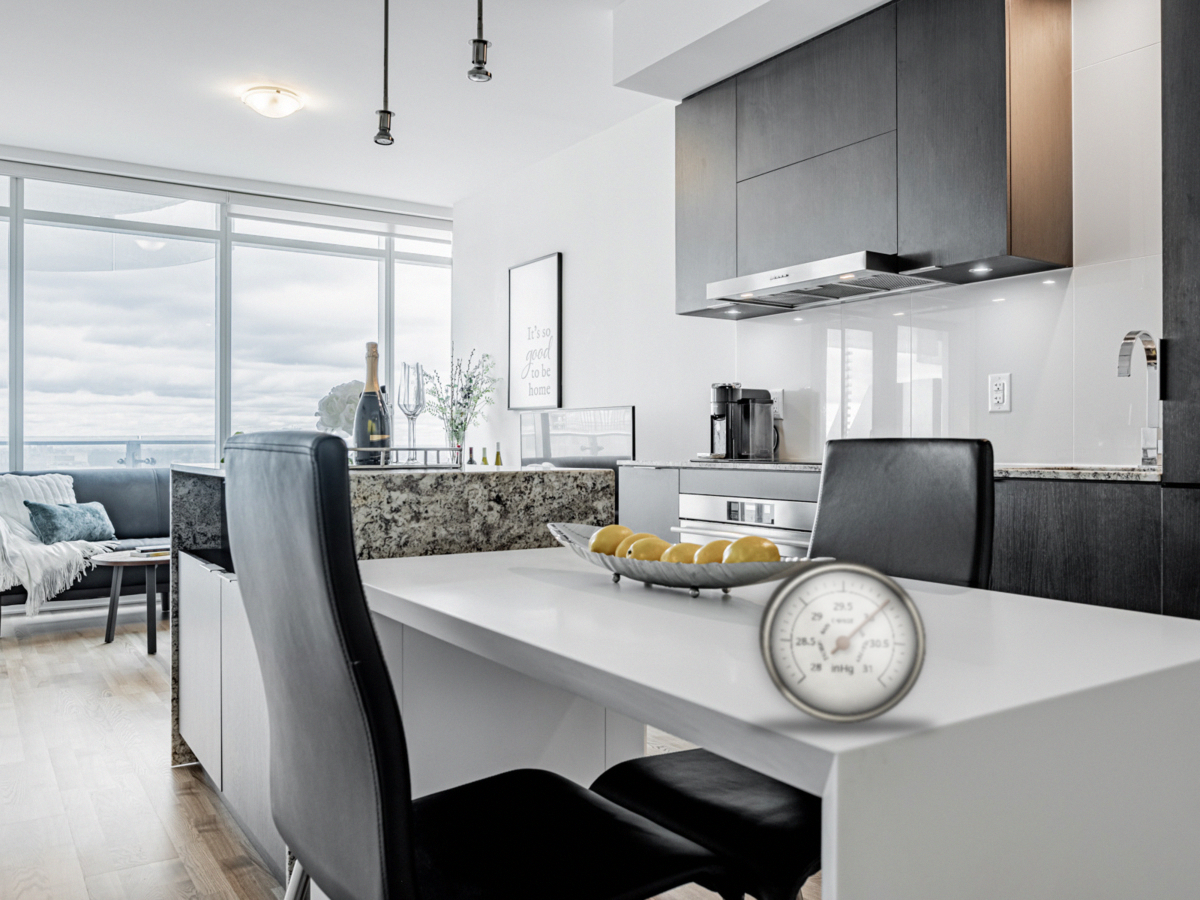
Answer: 30 inHg
